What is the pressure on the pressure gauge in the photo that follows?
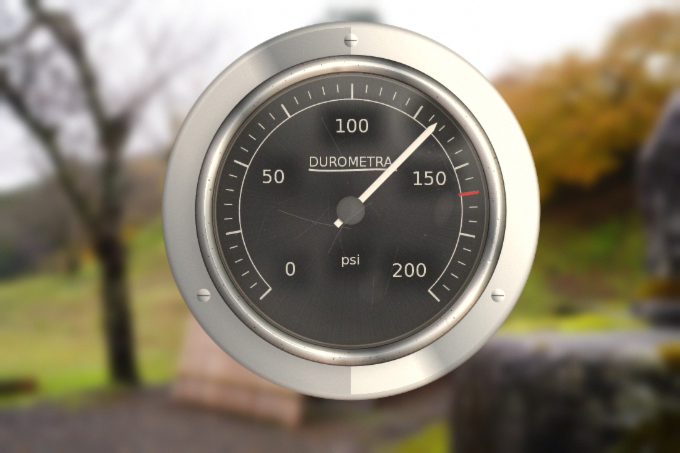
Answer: 132.5 psi
